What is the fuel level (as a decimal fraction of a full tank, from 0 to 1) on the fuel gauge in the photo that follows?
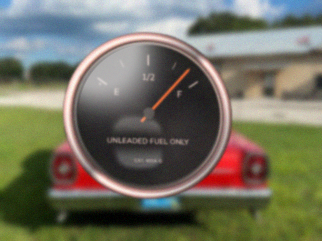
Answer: 0.875
